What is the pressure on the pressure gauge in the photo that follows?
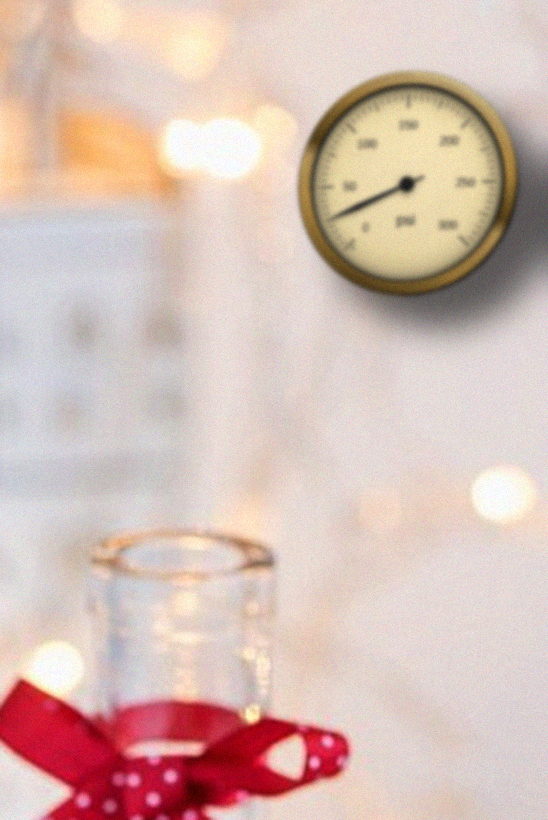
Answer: 25 psi
